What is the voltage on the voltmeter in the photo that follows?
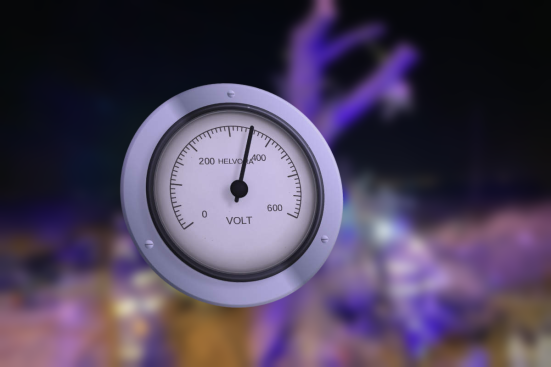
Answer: 350 V
